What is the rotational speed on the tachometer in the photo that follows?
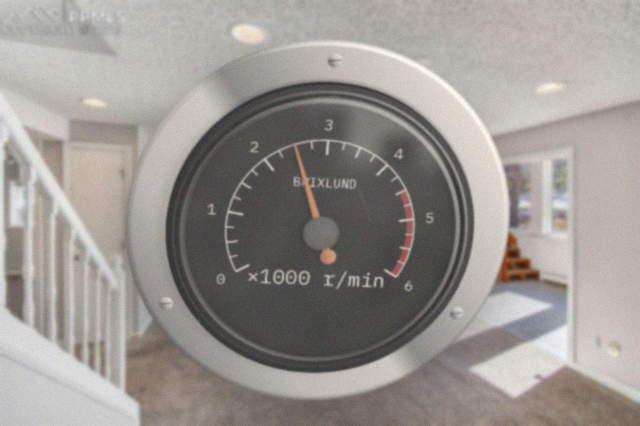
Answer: 2500 rpm
